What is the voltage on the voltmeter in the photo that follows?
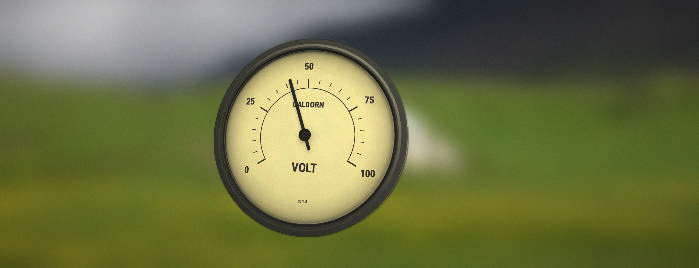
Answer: 42.5 V
